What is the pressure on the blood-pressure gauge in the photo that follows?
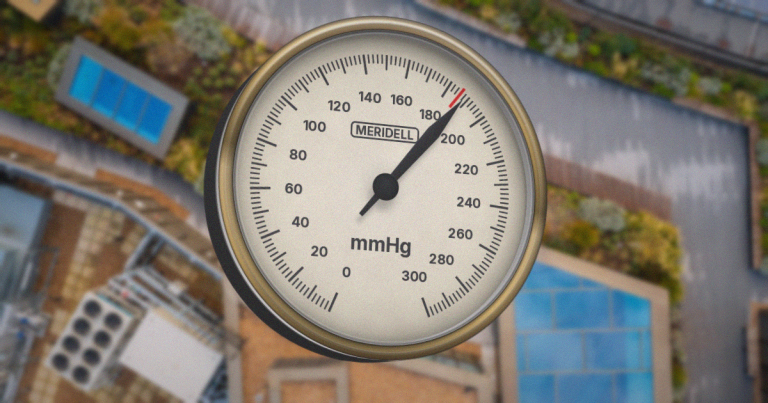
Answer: 188 mmHg
